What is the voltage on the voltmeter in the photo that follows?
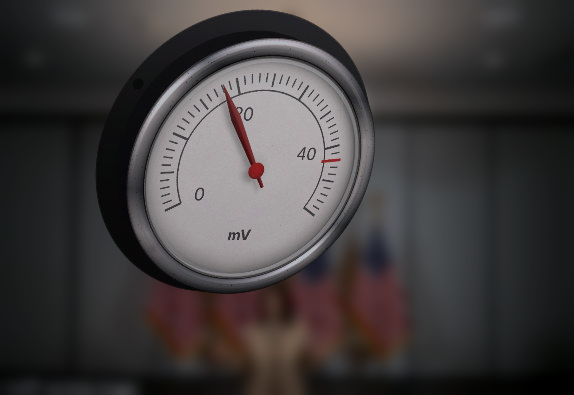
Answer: 18 mV
